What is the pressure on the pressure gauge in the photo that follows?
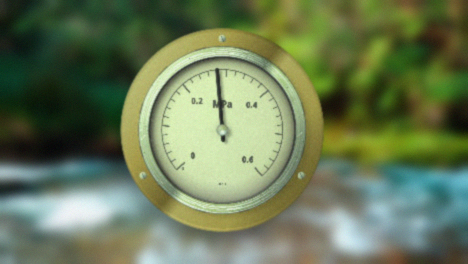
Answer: 0.28 MPa
